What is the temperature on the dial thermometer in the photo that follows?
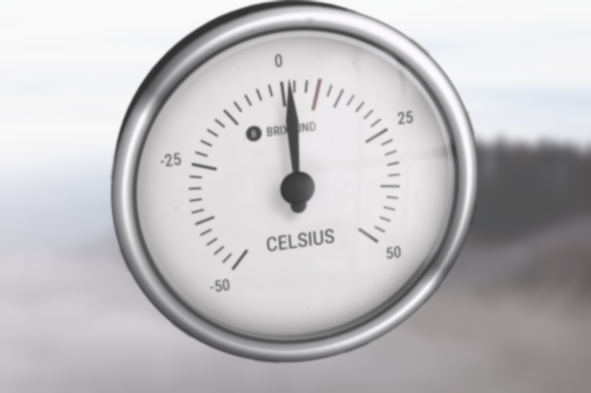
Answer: 1.25 °C
